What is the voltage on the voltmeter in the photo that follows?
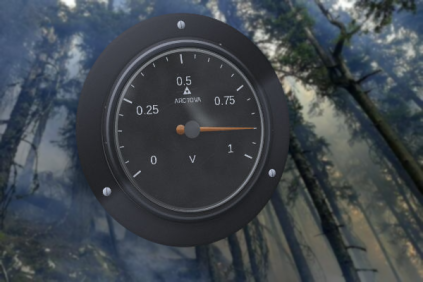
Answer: 0.9 V
